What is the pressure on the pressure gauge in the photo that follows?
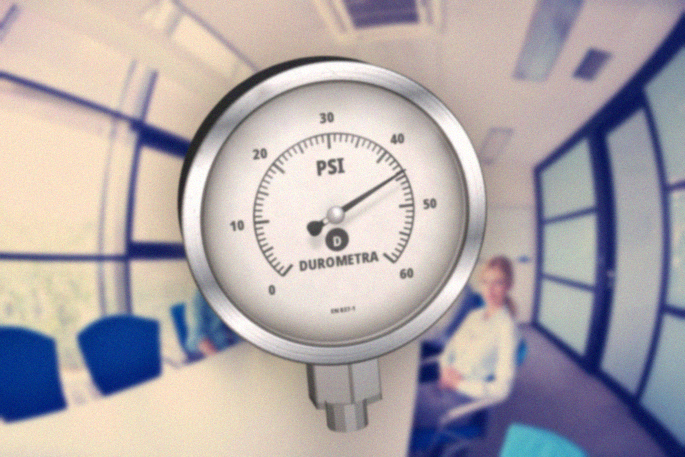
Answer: 44 psi
